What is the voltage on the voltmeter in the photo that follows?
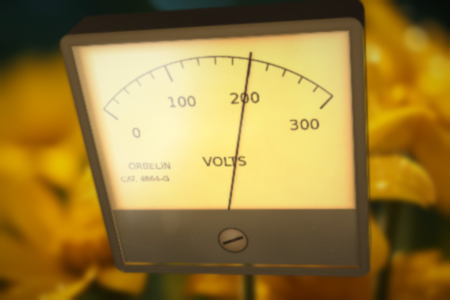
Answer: 200 V
